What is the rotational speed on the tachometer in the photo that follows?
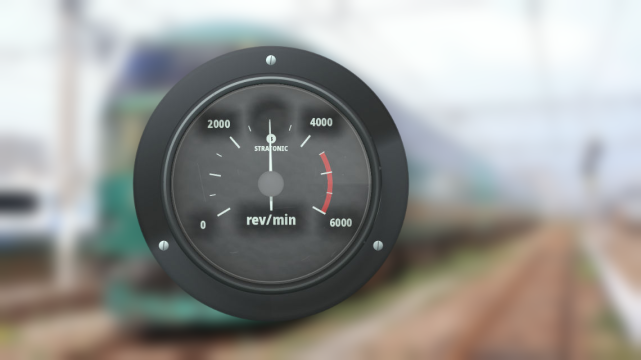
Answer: 3000 rpm
